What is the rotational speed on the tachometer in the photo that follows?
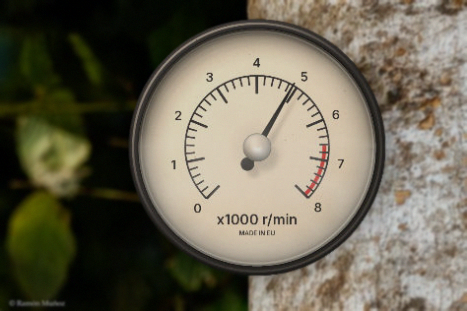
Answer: 4900 rpm
